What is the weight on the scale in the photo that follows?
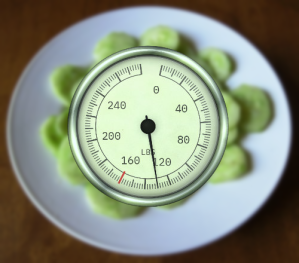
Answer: 130 lb
